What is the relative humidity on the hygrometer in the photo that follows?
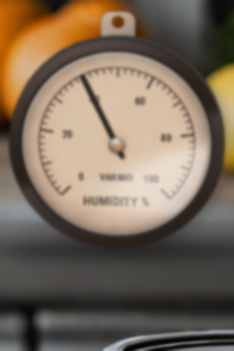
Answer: 40 %
